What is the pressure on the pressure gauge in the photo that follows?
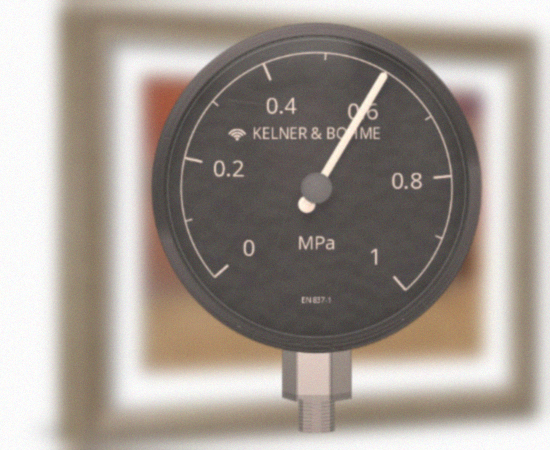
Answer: 0.6 MPa
